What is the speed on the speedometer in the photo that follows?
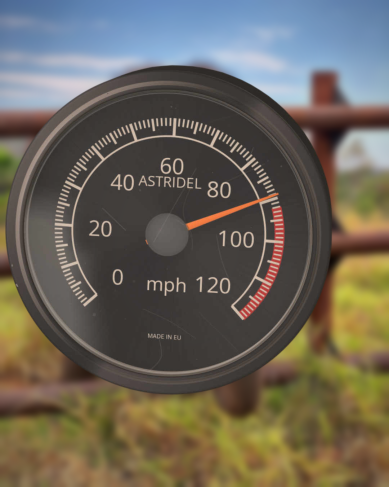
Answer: 89 mph
